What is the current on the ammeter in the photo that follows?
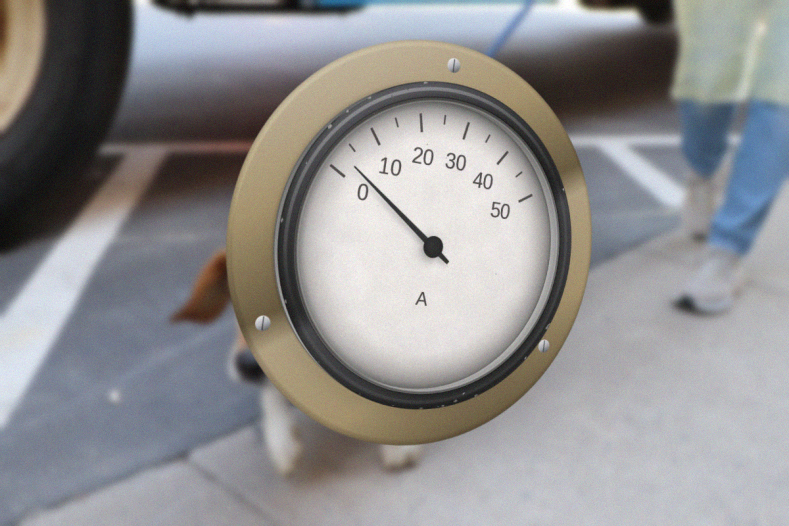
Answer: 2.5 A
